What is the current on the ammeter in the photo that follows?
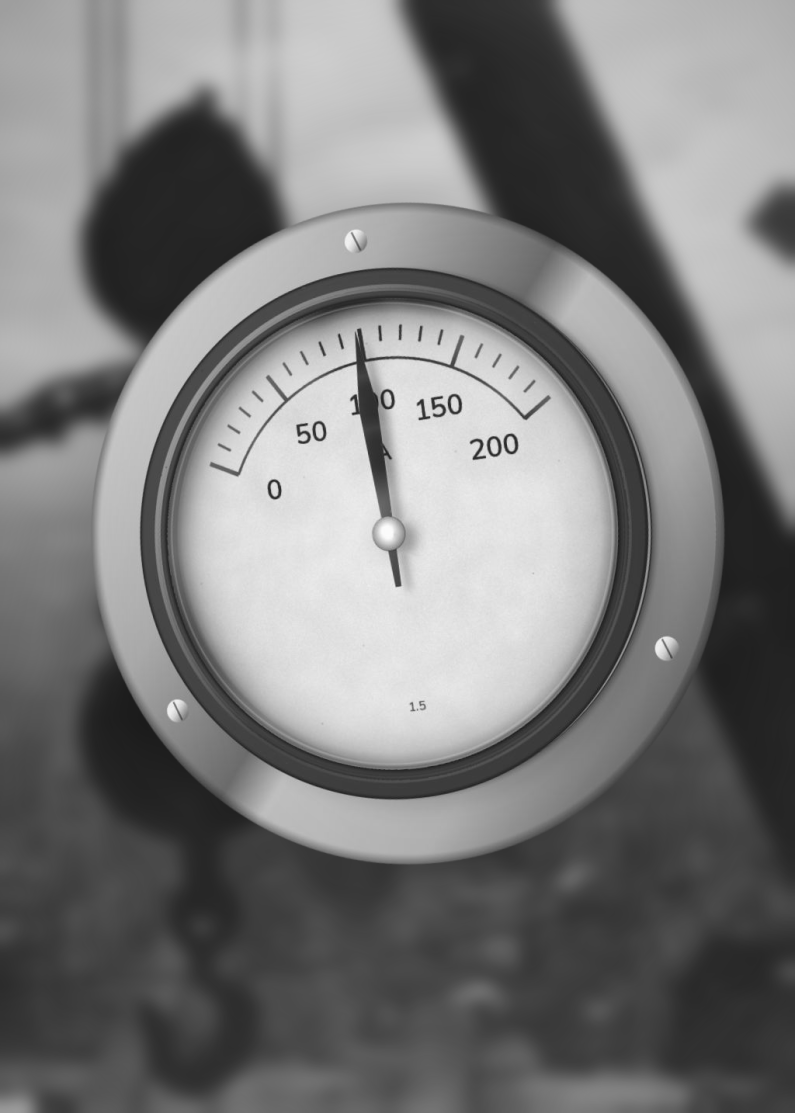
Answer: 100 A
